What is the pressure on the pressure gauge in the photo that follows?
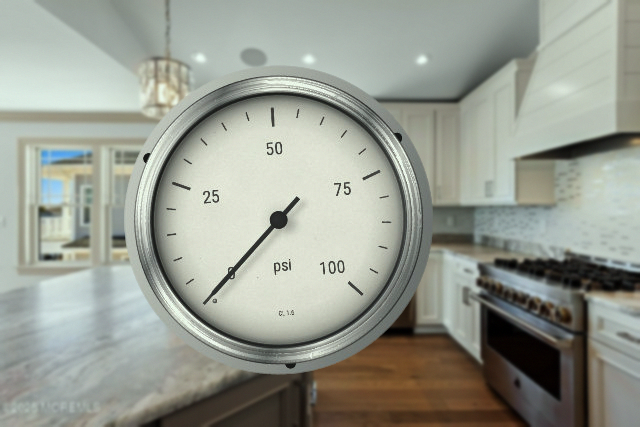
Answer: 0 psi
